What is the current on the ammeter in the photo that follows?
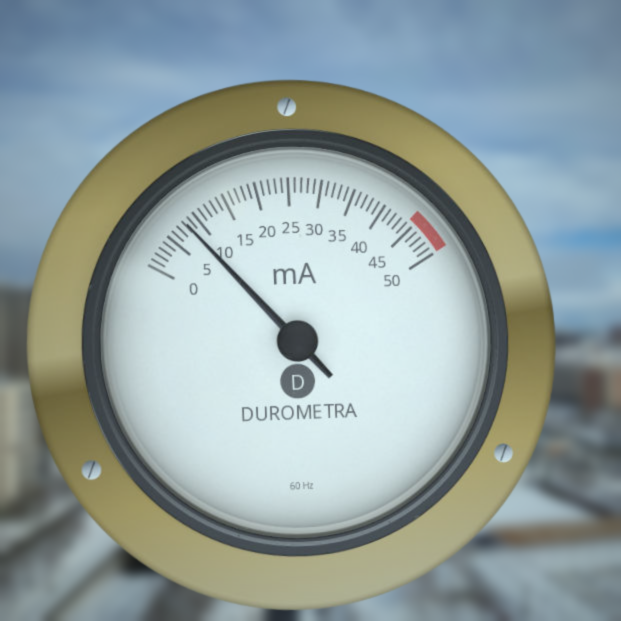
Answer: 8 mA
